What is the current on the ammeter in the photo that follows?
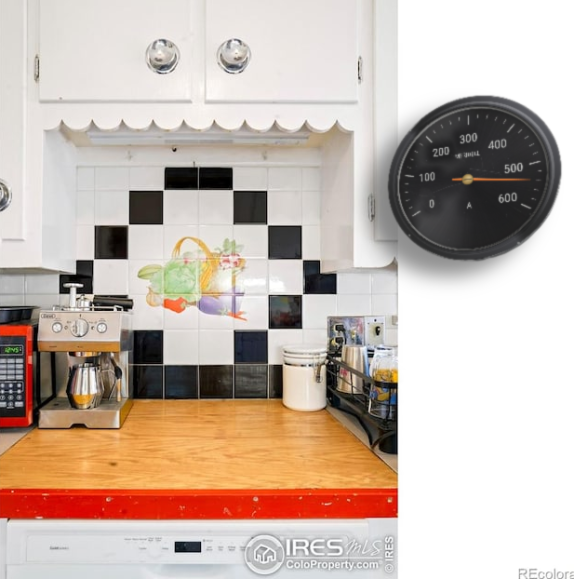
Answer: 540 A
